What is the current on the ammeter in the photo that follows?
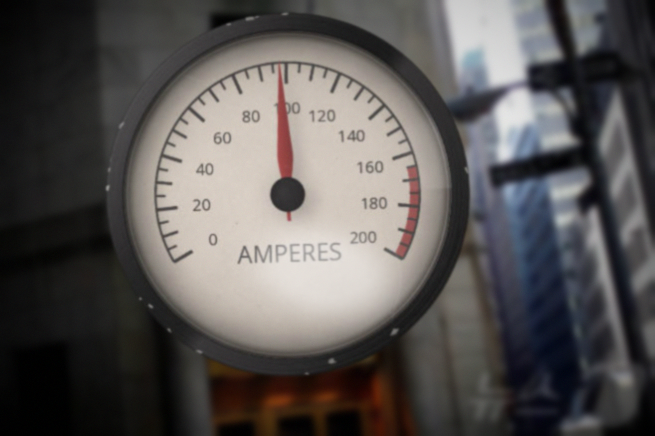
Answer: 97.5 A
